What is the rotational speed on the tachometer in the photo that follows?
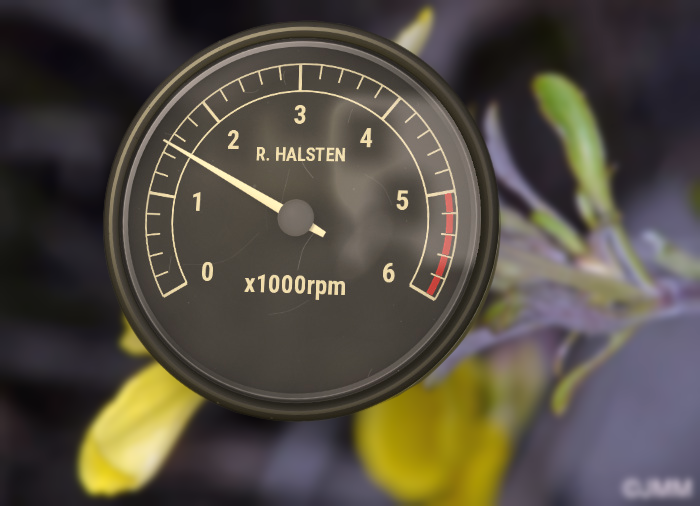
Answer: 1500 rpm
